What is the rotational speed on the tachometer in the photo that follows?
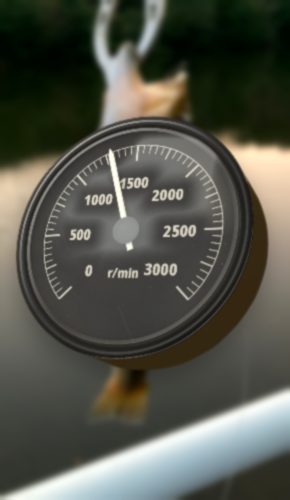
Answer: 1300 rpm
